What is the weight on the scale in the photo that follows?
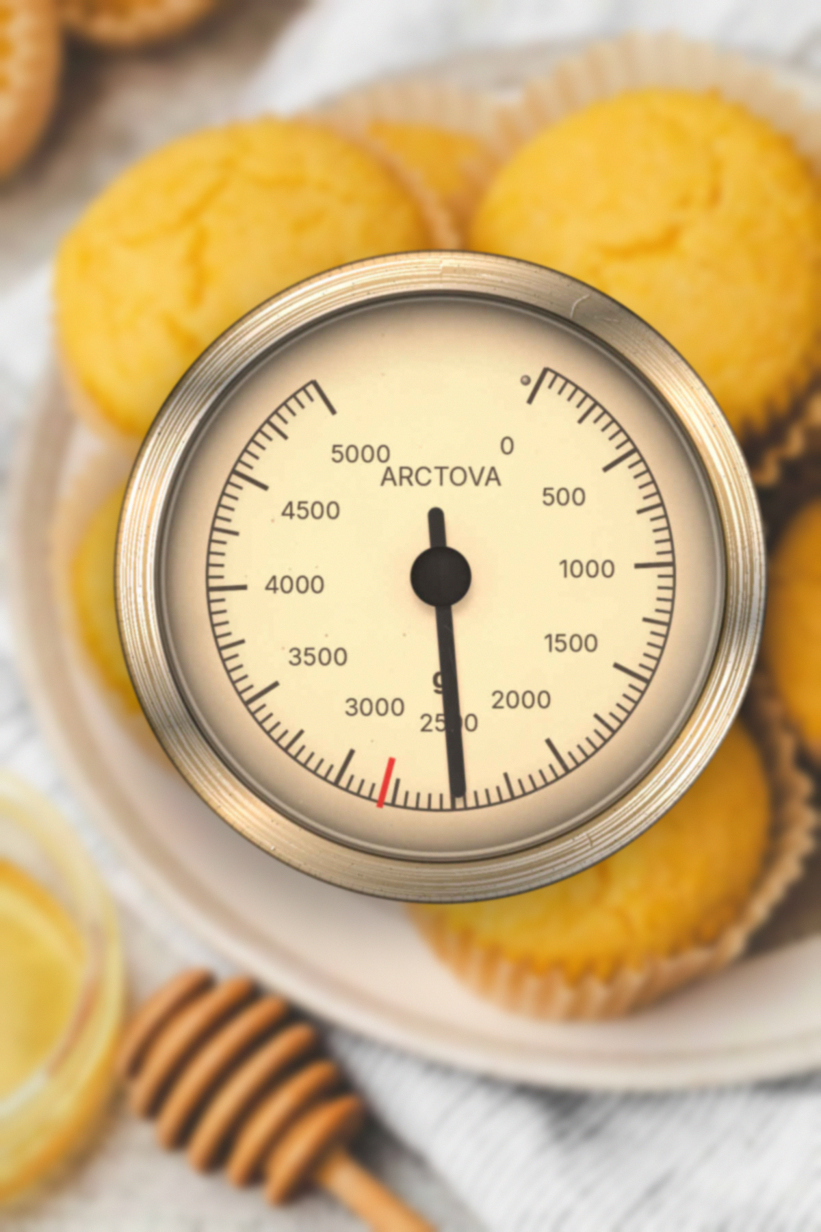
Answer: 2475 g
